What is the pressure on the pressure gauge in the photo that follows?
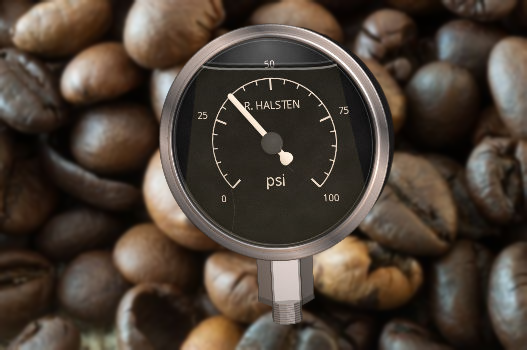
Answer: 35 psi
